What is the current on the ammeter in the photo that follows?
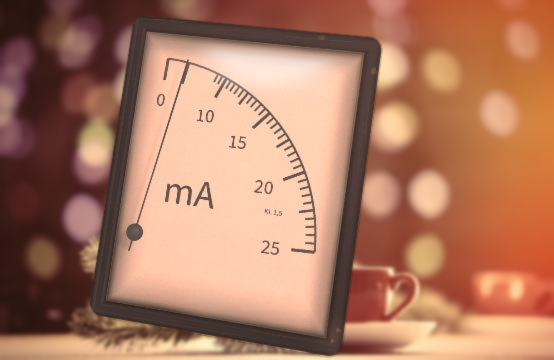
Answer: 5 mA
